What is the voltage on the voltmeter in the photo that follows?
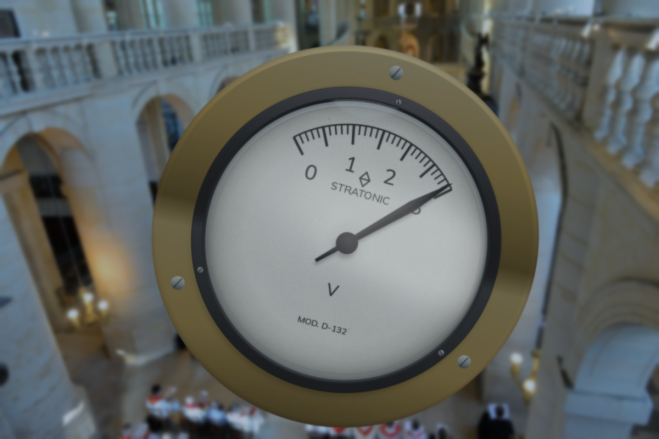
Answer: 2.9 V
